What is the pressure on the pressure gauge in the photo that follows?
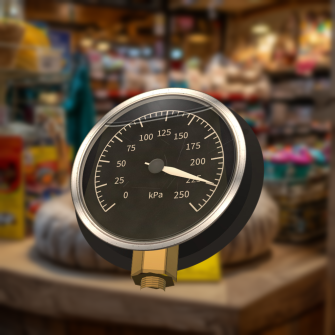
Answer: 225 kPa
